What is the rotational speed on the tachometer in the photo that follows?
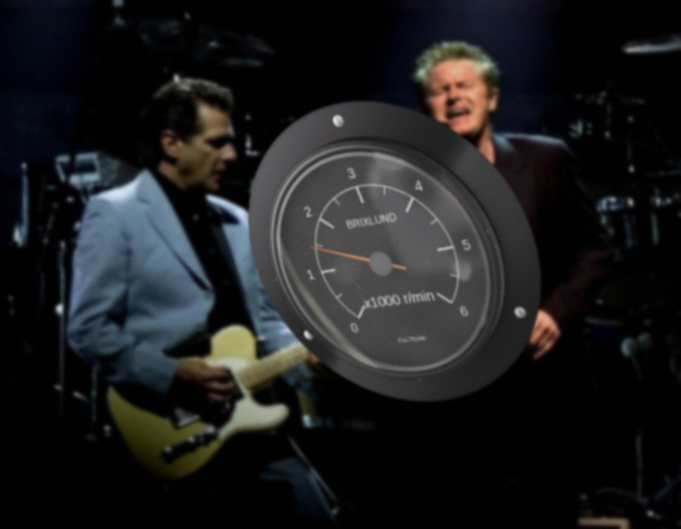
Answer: 1500 rpm
